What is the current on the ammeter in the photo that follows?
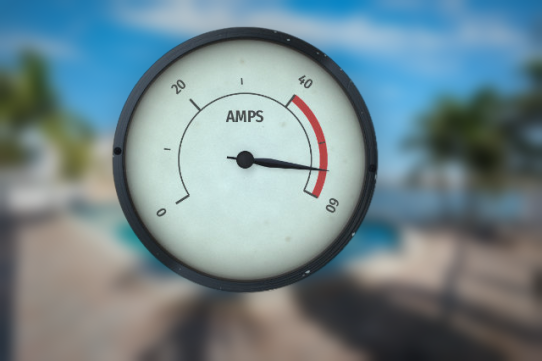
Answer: 55 A
